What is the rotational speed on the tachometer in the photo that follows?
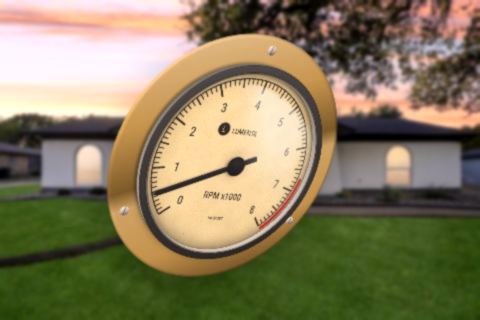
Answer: 500 rpm
